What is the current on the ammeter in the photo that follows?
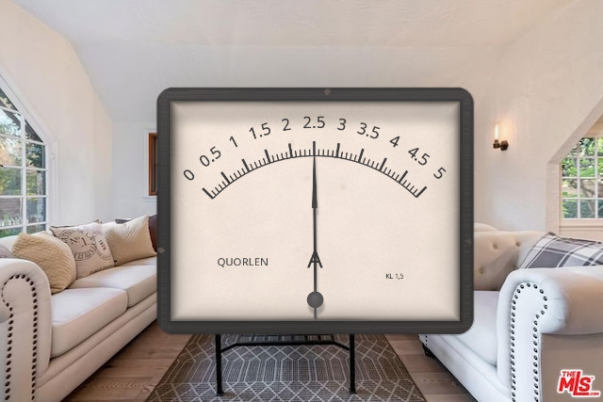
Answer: 2.5 A
